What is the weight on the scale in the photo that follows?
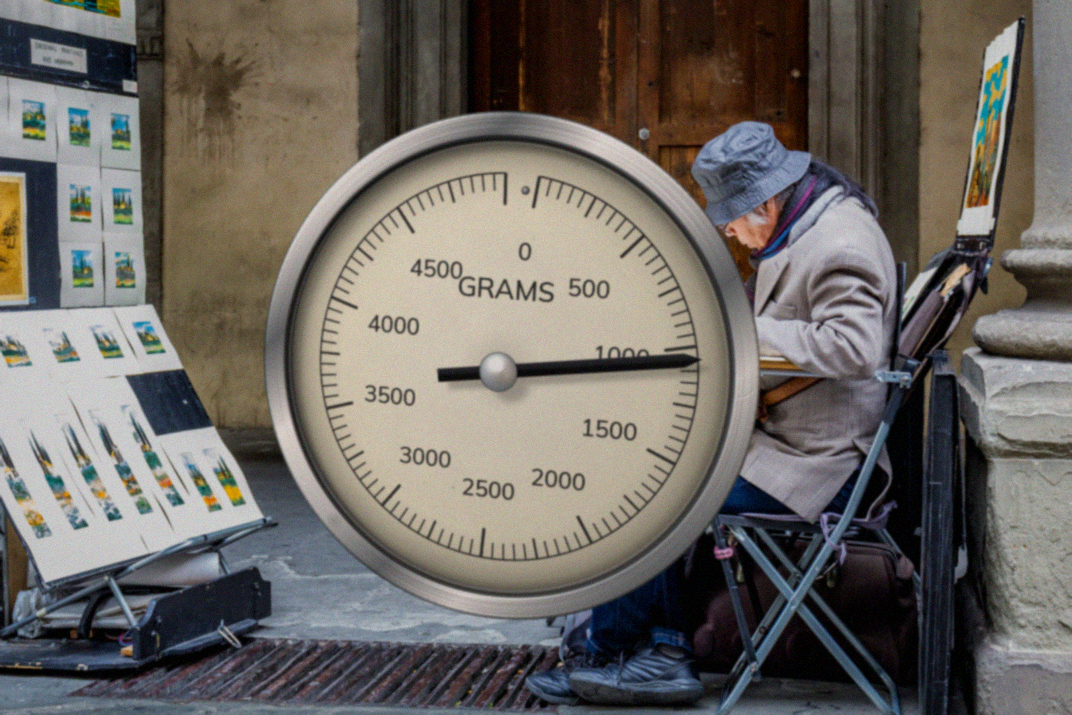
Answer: 1050 g
